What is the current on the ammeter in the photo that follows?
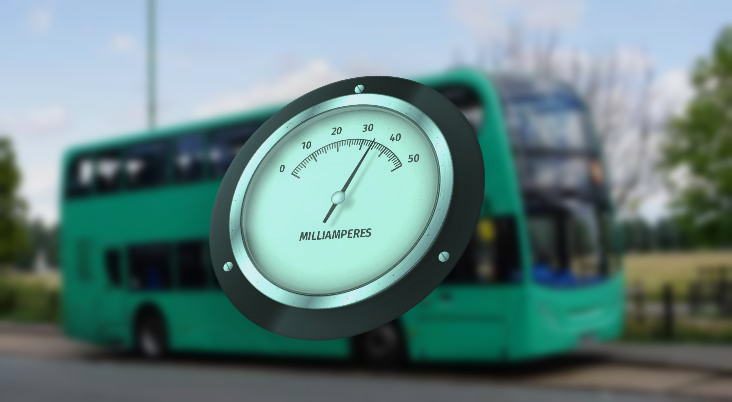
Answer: 35 mA
